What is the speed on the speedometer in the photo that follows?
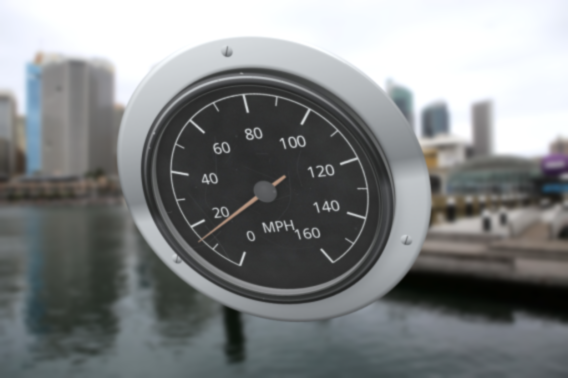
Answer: 15 mph
